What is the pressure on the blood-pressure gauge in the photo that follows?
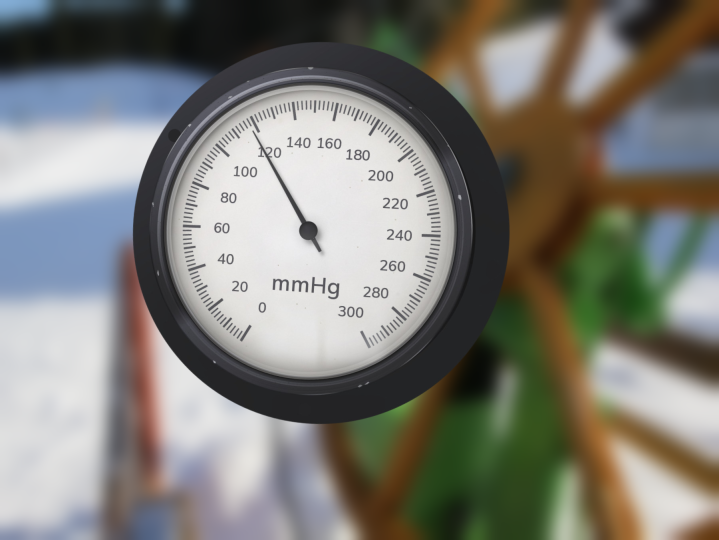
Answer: 118 mmHg
